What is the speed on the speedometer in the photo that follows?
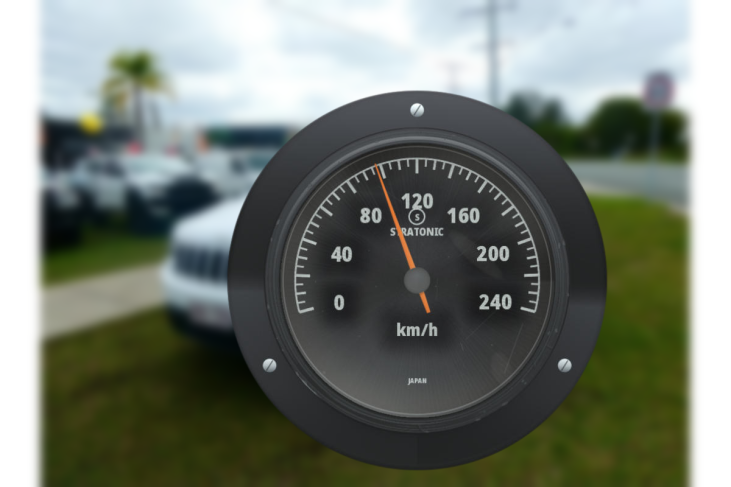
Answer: 97.5 km/h
